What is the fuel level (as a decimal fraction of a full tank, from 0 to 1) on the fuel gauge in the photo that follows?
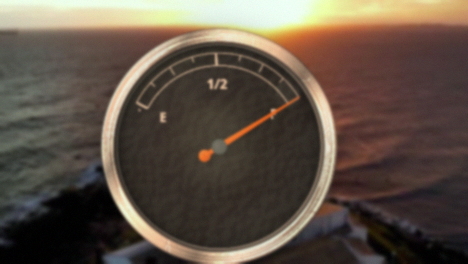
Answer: 1
